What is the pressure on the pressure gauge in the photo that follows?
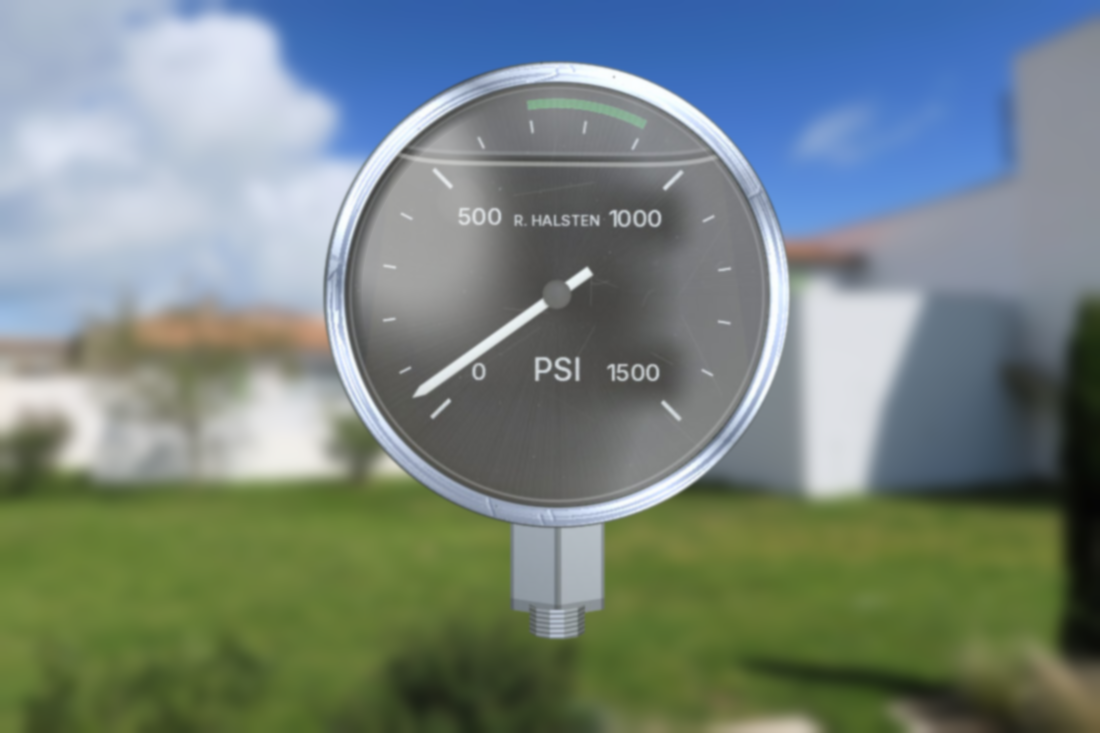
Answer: 50 psi
